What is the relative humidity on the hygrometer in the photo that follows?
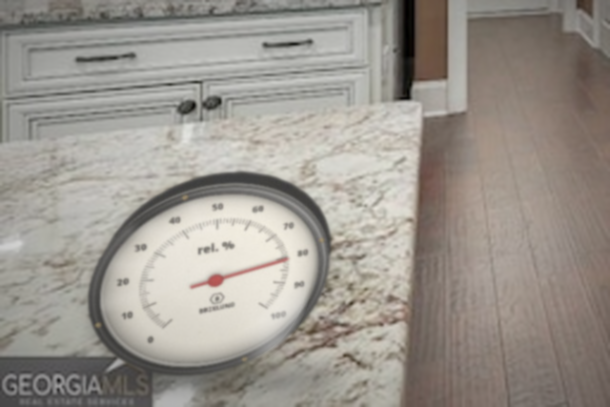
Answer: 80 %
